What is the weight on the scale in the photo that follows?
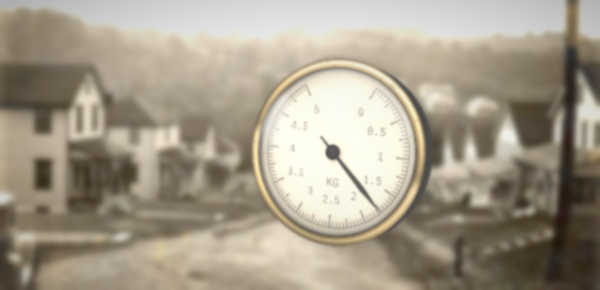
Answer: 1.75 kg
